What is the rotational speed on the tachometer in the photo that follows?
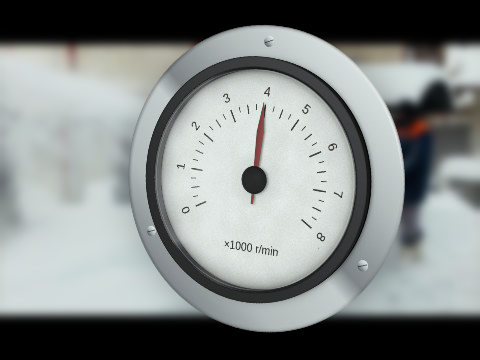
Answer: 4000 rpm
